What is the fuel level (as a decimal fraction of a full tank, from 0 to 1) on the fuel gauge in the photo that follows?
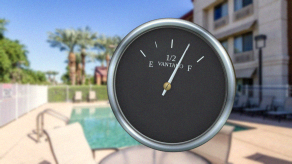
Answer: 0.75
